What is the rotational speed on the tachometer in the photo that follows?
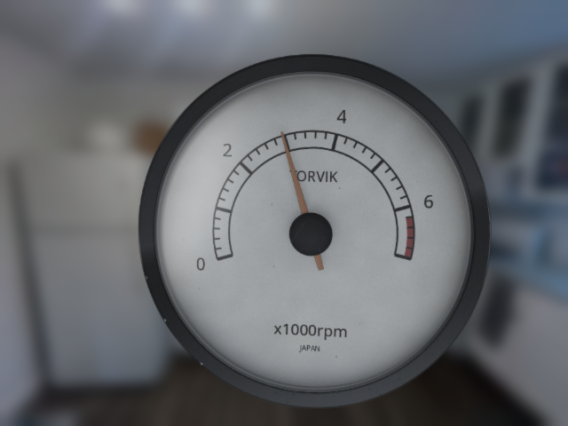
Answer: 3000 rpm
